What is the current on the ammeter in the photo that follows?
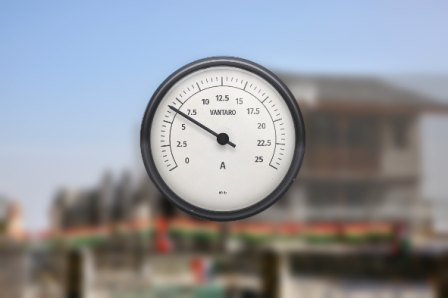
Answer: 6.5 A
